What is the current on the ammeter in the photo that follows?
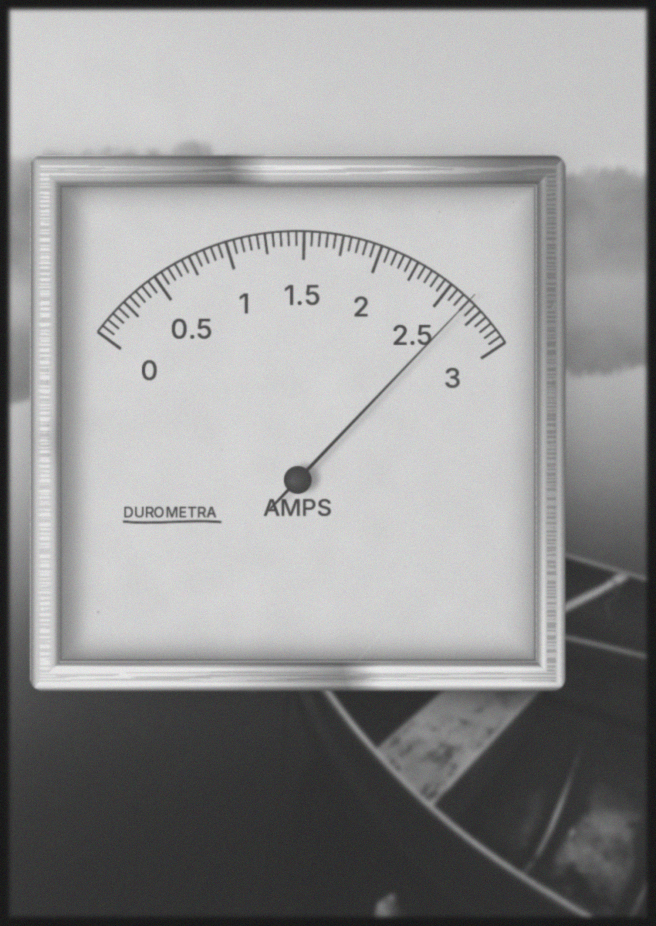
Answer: 2.65 A
